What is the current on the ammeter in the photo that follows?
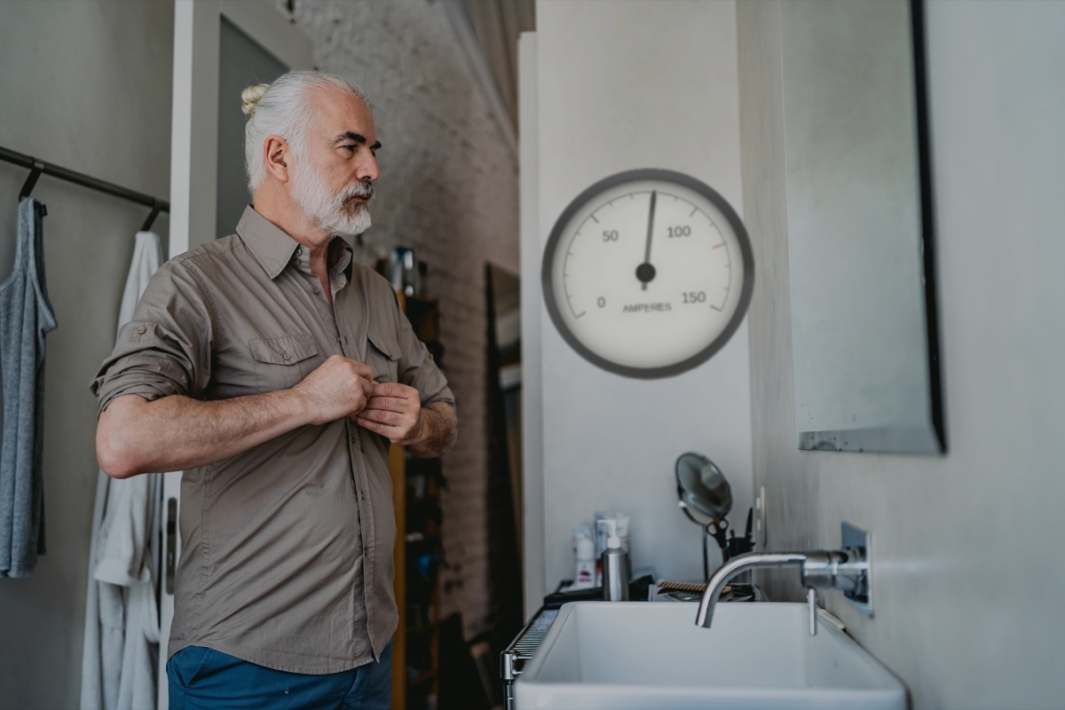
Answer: 80 A
